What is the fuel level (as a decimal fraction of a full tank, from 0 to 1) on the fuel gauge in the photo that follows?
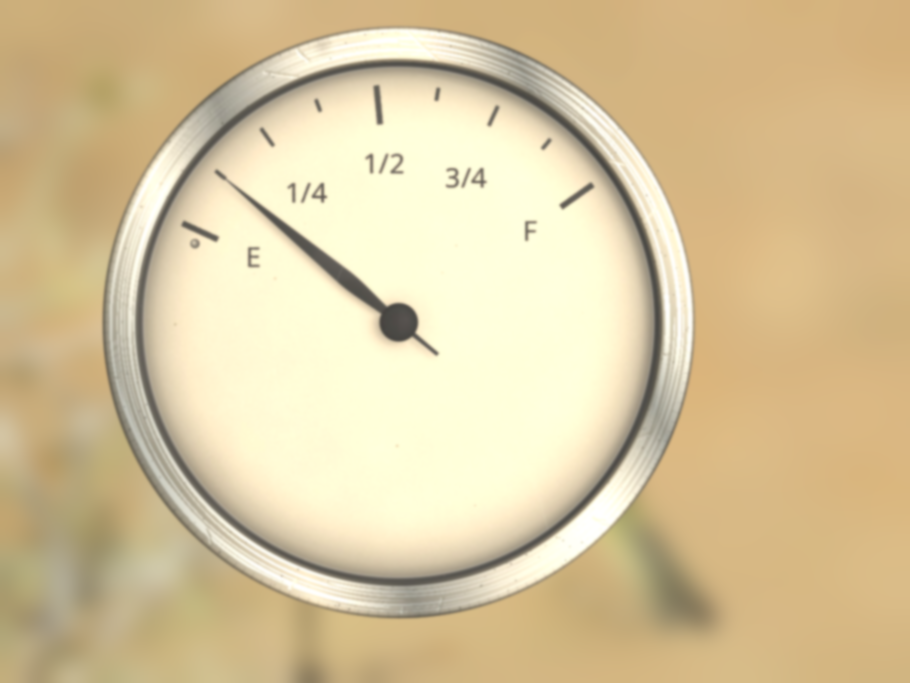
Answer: 0.125
